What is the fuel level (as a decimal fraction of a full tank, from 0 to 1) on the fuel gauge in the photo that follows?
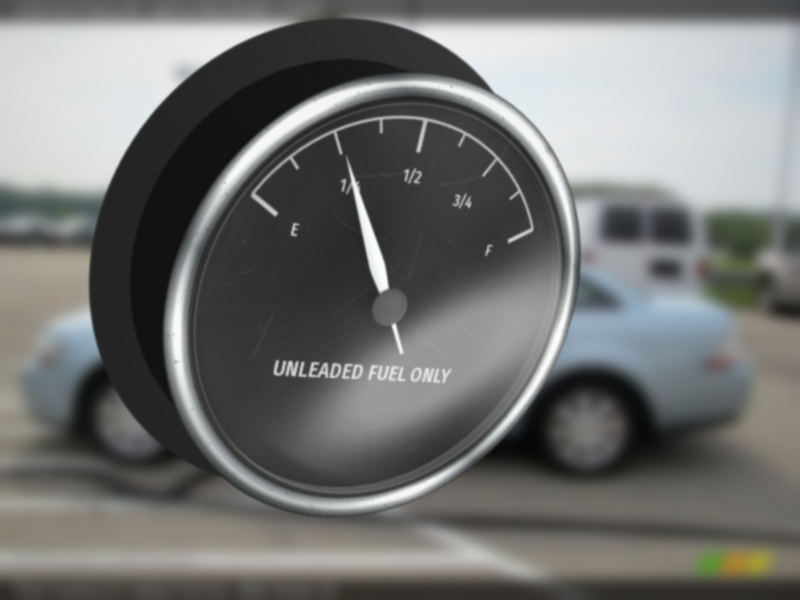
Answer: 0.25
